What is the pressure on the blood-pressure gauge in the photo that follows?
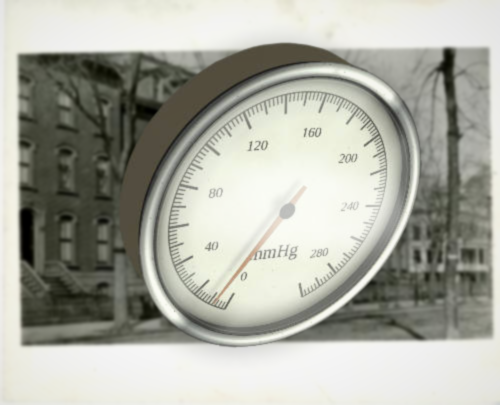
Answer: 10 mmHg
